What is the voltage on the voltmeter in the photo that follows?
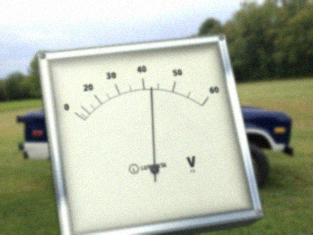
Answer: 42.5 V
